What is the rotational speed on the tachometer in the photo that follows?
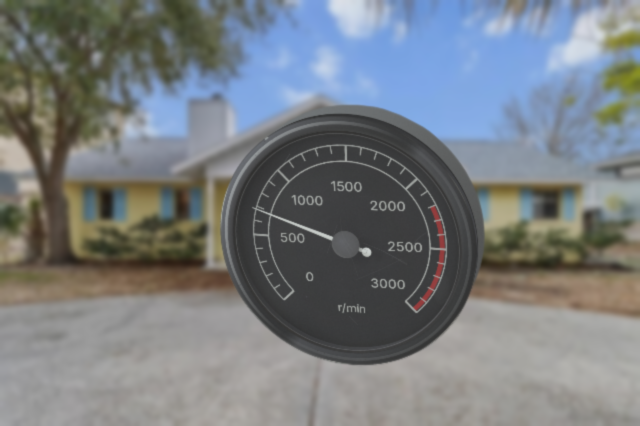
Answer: 700 rpm
